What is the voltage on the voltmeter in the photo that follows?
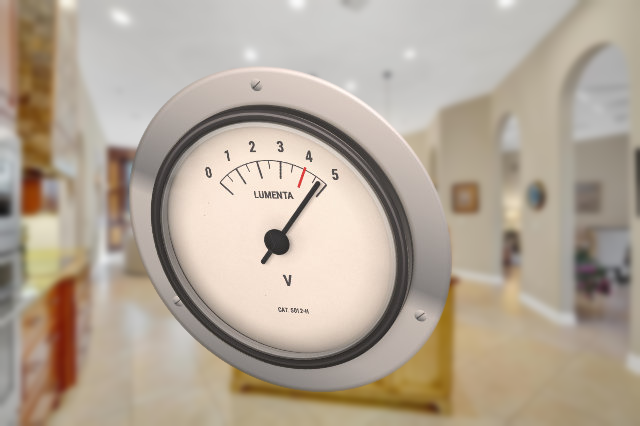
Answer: 4.75 V
